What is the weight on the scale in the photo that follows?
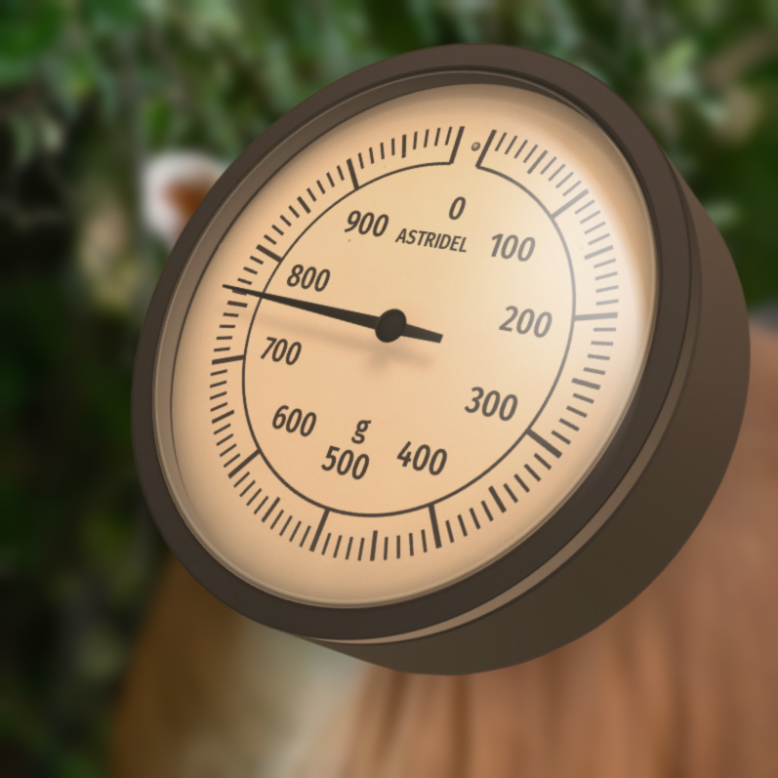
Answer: 760 g
